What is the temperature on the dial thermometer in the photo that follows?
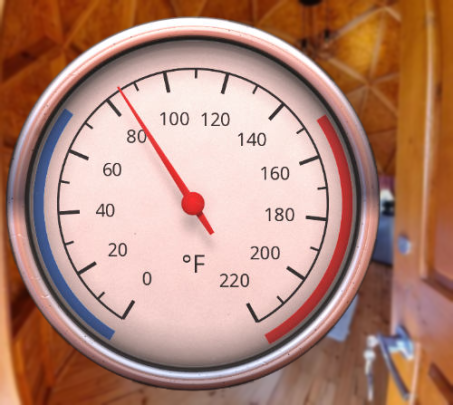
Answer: 85 °F
